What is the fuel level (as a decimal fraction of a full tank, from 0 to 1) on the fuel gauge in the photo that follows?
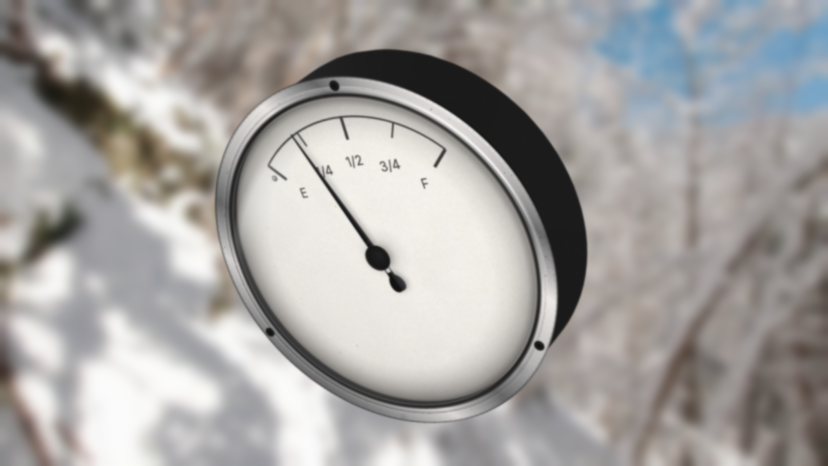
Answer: 0.25
